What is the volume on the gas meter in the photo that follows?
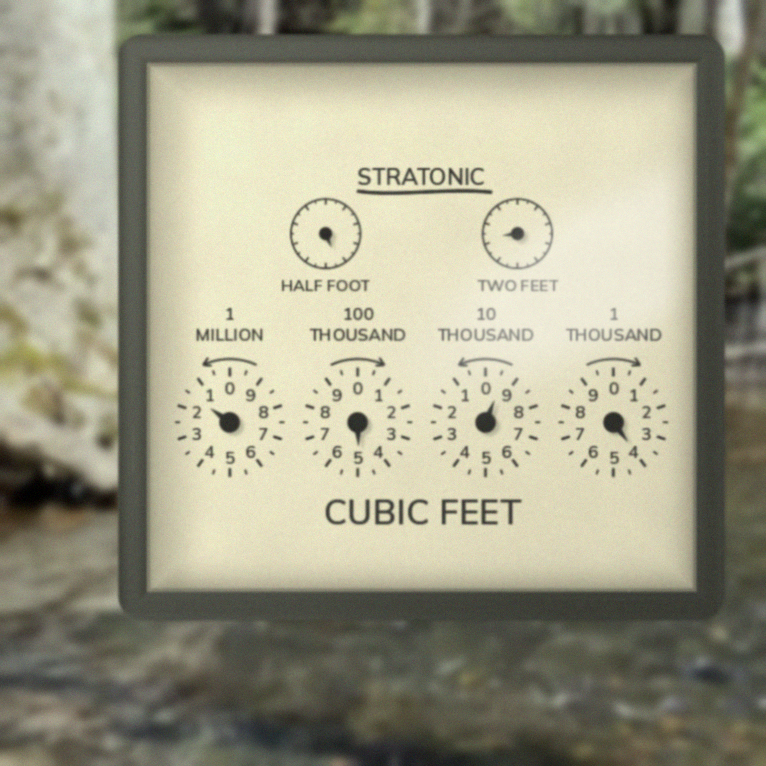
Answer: 149400 ft³
